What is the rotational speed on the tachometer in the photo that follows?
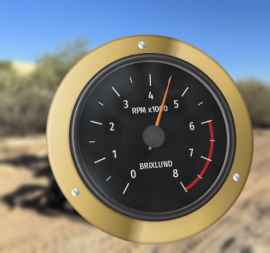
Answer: 4500 rpm
